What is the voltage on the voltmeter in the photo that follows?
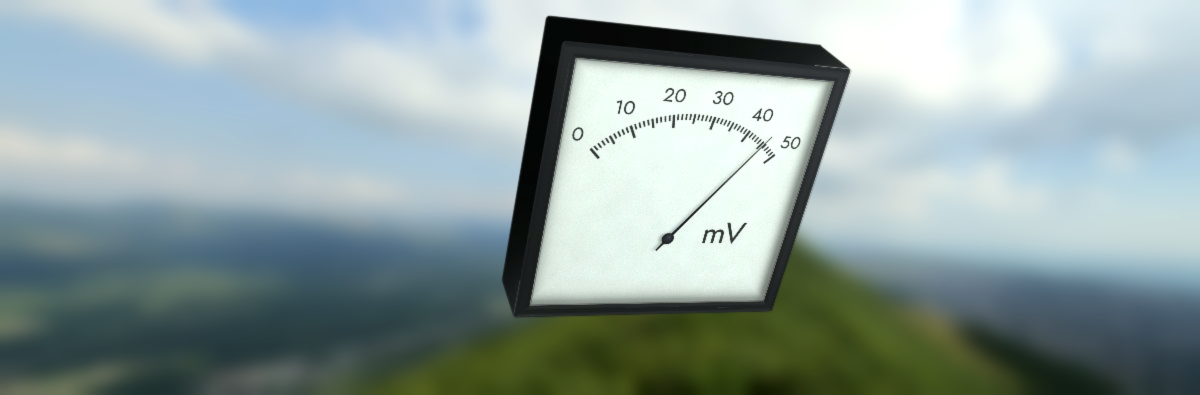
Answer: 45 mV
